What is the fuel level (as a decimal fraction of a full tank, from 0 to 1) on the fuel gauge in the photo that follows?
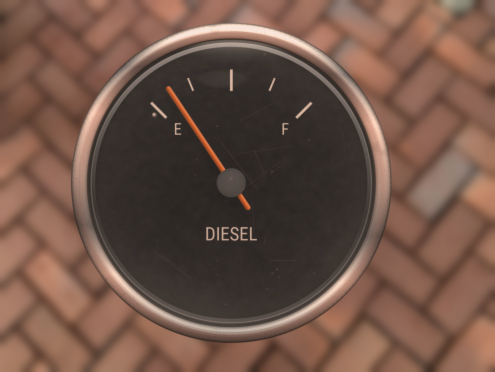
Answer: 0.125
